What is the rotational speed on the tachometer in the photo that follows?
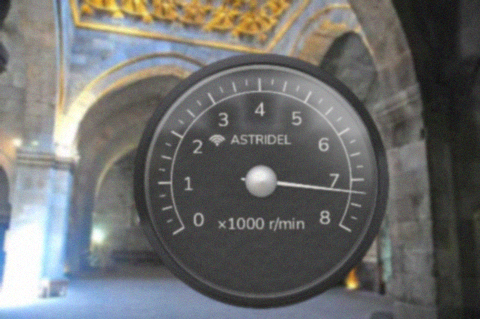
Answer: 7250 rpm
